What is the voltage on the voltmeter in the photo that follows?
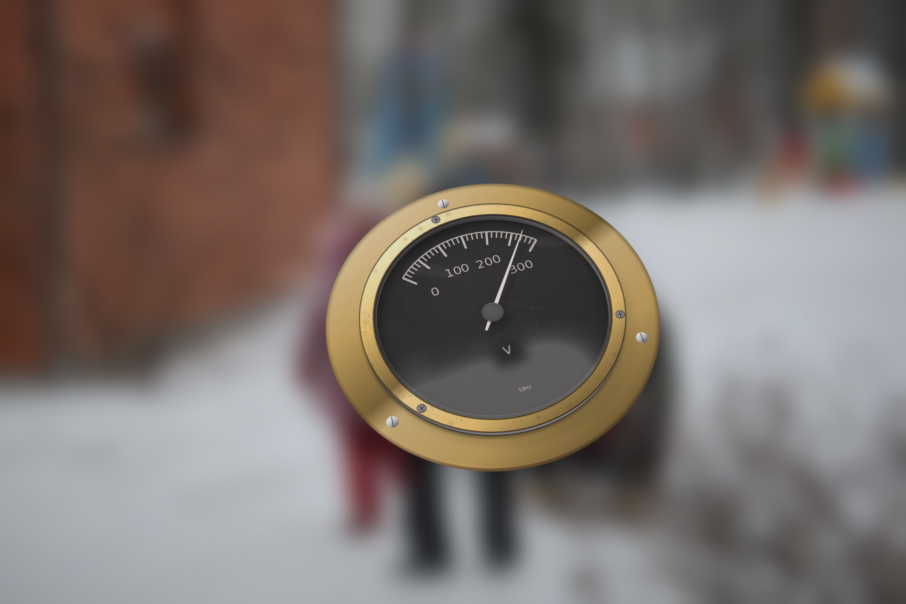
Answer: 270 V
